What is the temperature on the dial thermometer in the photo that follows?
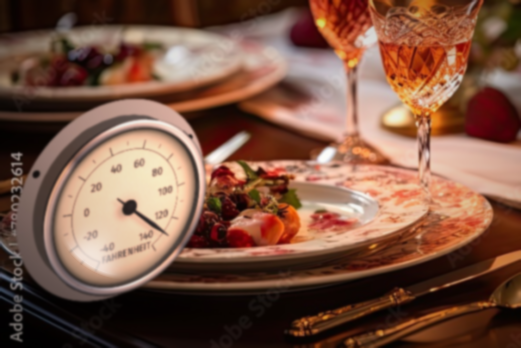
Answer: 130 °F
